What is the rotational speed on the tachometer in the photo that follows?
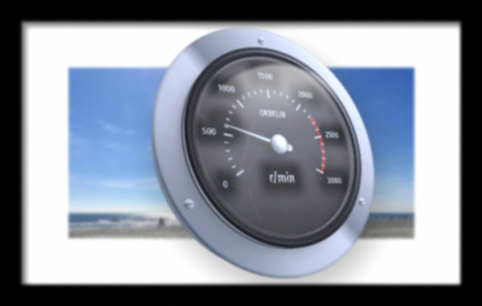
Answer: 600 rpm
